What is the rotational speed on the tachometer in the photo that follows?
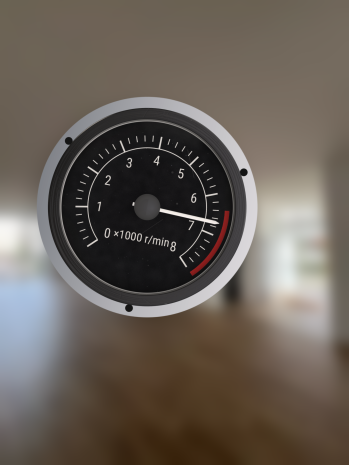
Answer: 6700 rpm
